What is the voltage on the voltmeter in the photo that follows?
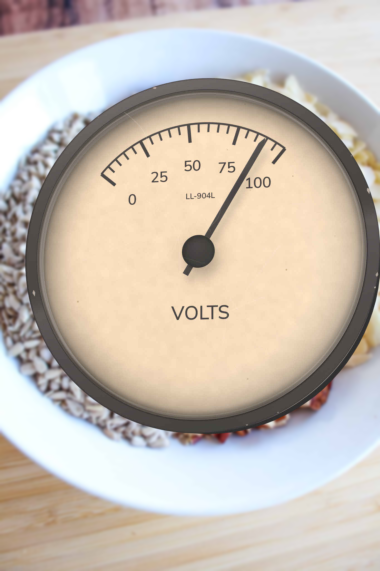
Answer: 90 V
